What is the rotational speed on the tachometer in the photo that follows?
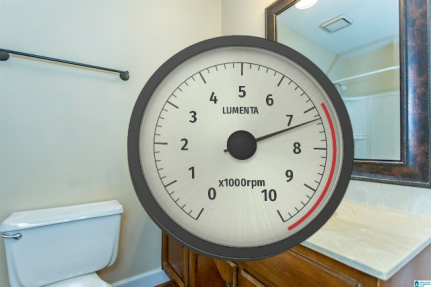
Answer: 7300 rpm
